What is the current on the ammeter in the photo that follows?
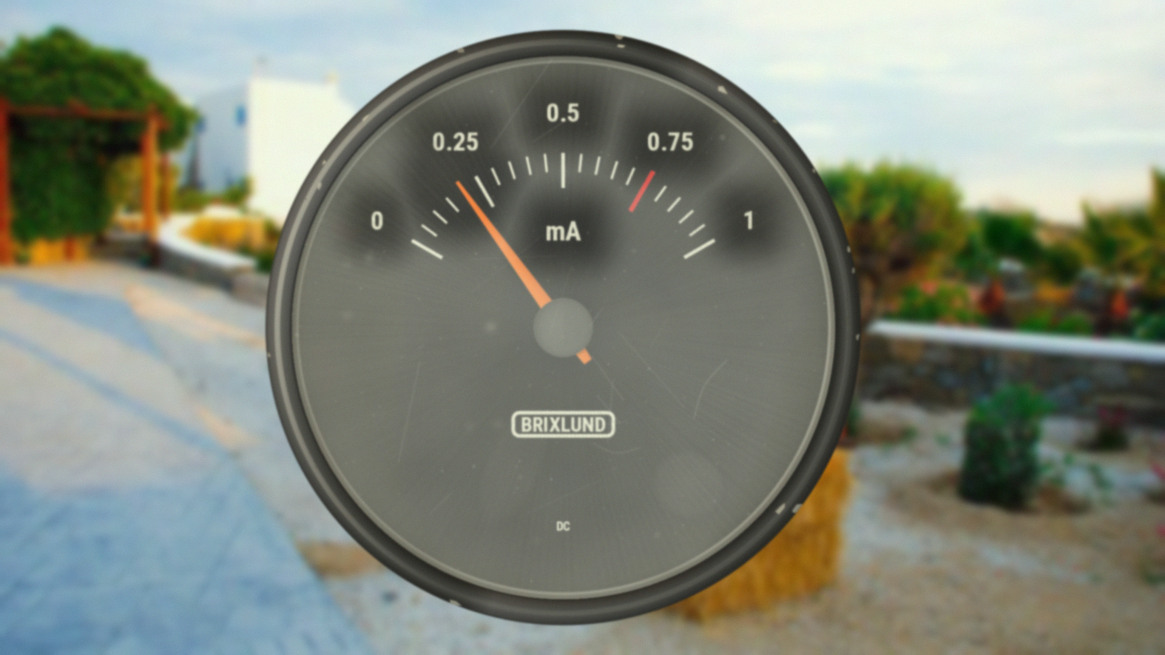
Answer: 0.2 mA
